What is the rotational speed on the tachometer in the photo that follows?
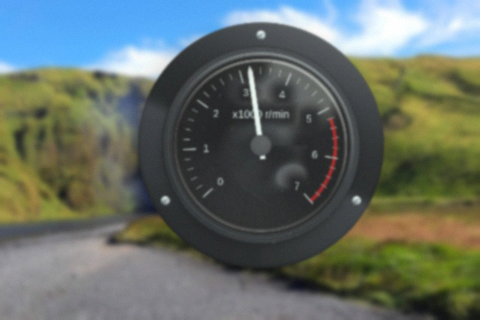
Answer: 3200 rpm
